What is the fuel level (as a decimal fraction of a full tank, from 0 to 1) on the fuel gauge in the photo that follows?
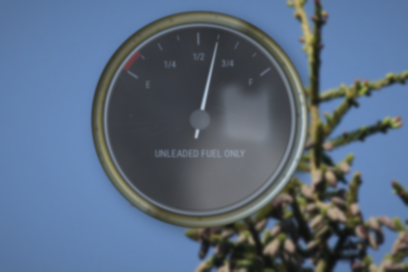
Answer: 0.625
